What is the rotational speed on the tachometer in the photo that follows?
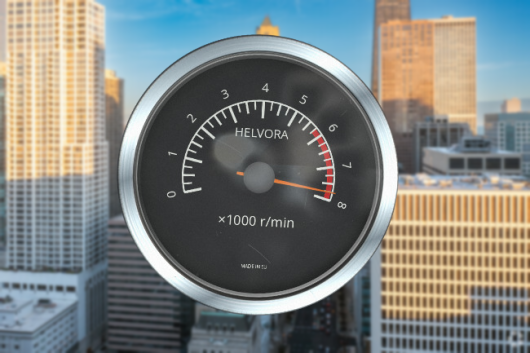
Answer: 7750 rpm
